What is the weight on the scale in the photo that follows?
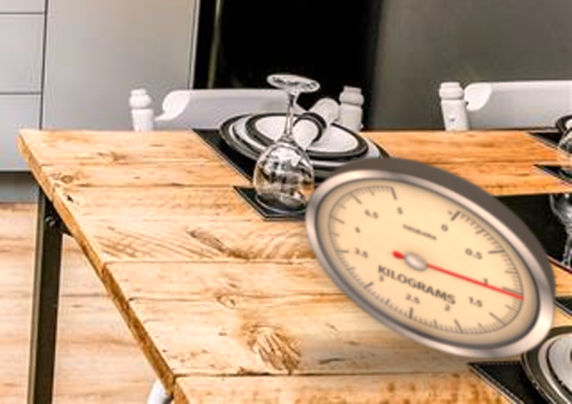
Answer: 1 kg
